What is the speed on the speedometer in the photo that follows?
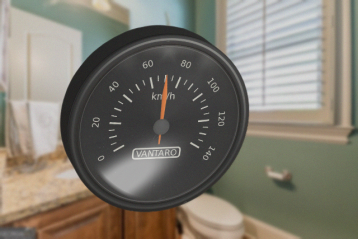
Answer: 70 km/h
